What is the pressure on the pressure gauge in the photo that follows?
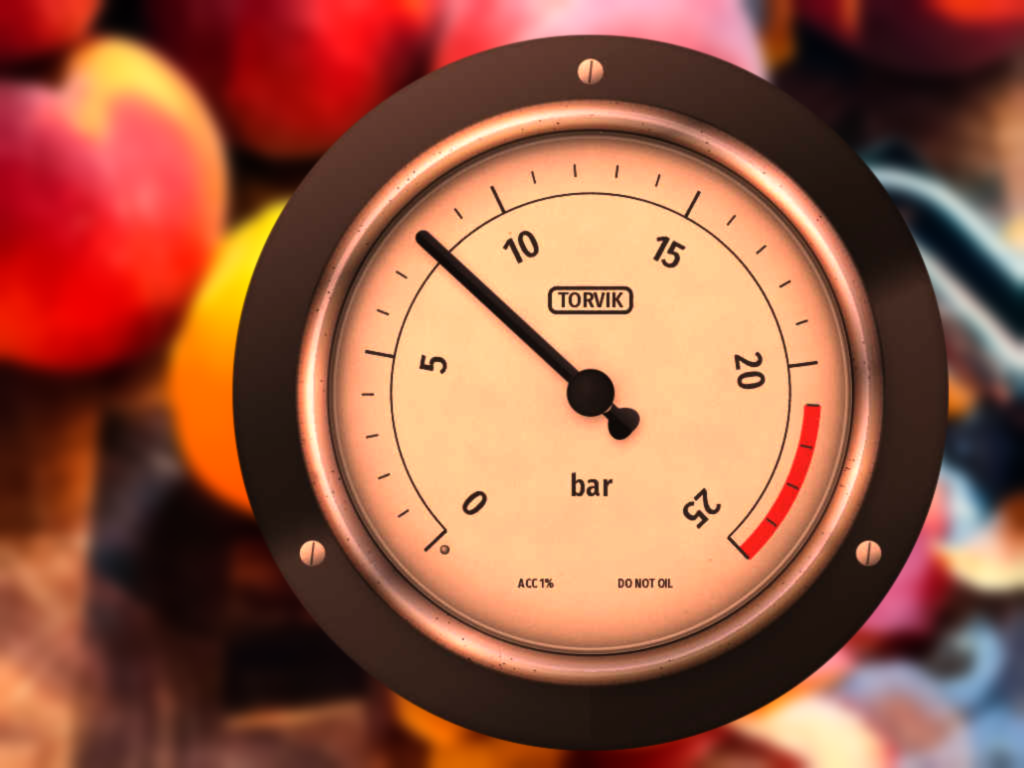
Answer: 8 bar
